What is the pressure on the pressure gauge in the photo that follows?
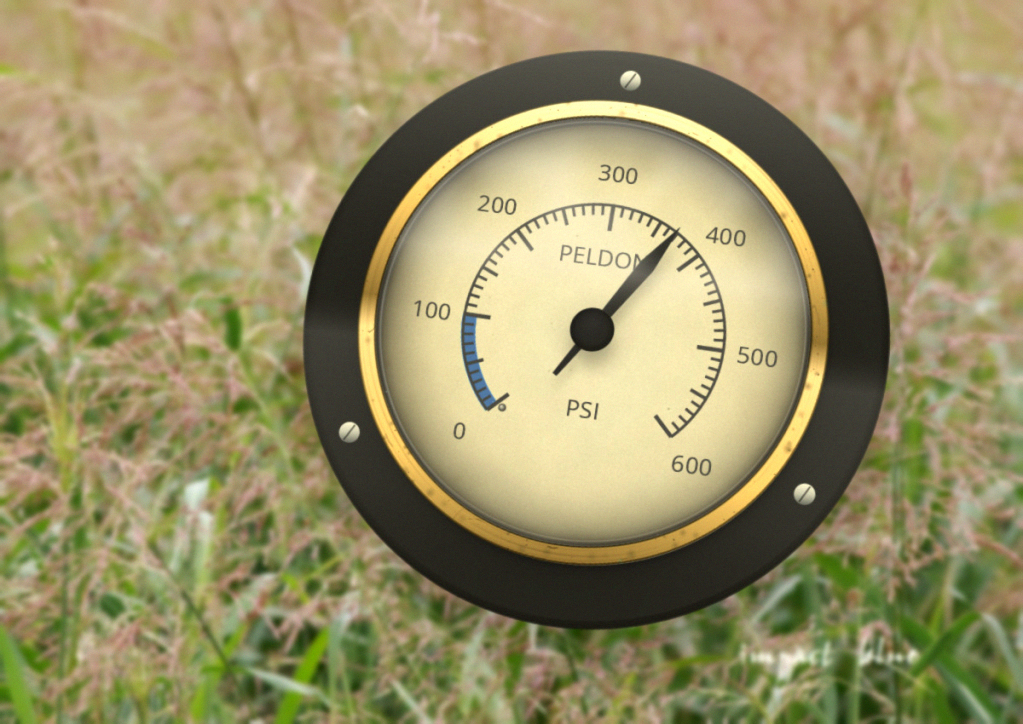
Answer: 370 psi
